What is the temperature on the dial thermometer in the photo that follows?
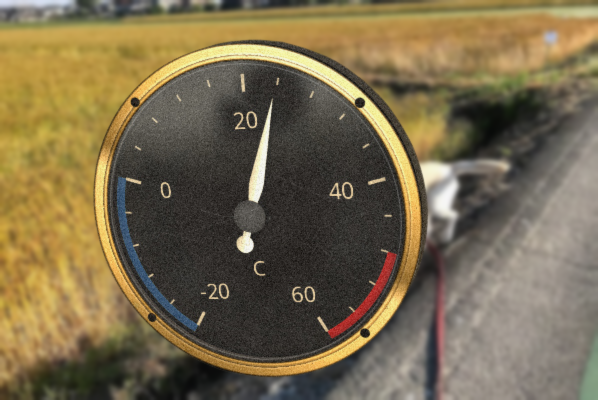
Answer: 24 °C
